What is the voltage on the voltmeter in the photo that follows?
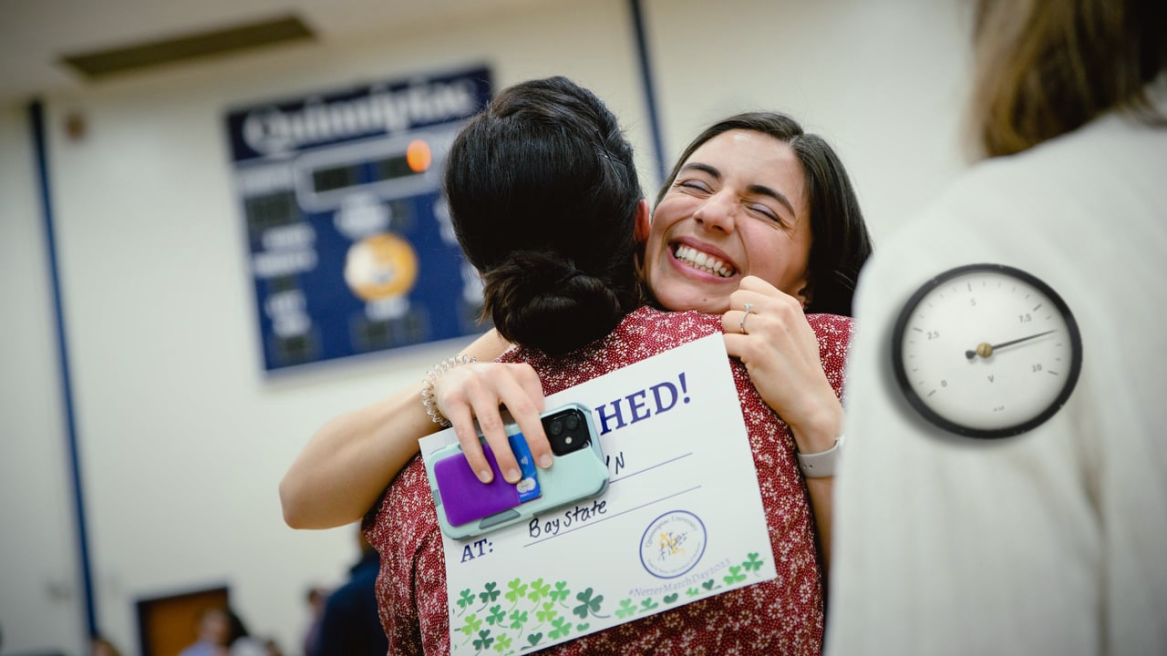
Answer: 8.5 V
